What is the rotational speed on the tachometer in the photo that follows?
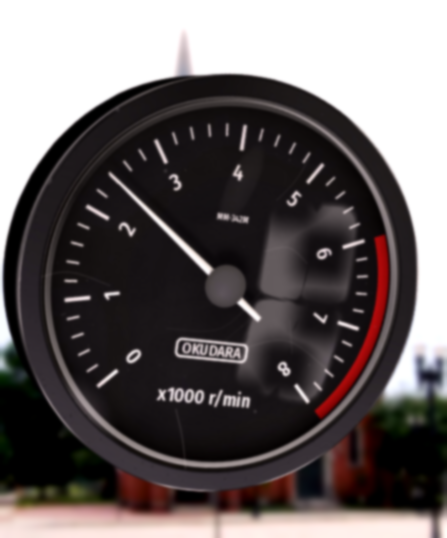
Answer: 2400 rpm
